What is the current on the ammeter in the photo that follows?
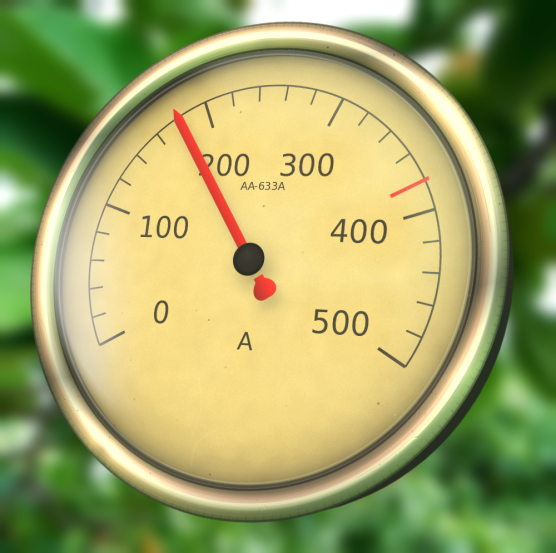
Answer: 180 A
